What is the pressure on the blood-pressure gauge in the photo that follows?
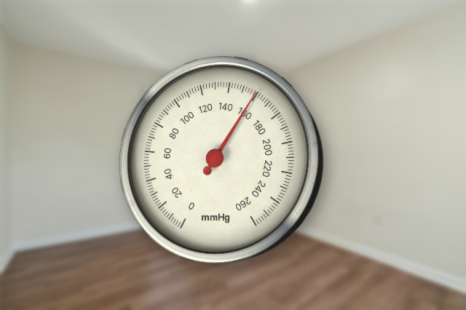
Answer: 160 mmHg
